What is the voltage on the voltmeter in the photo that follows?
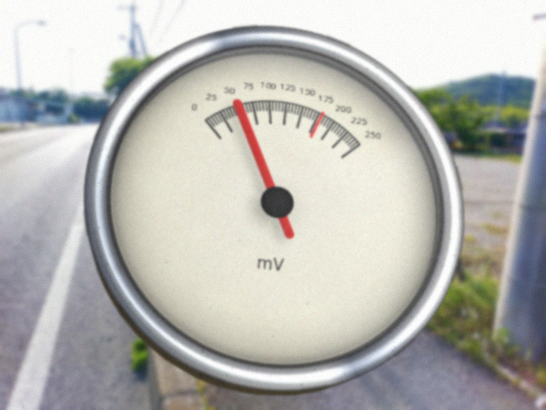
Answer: 50 mV
